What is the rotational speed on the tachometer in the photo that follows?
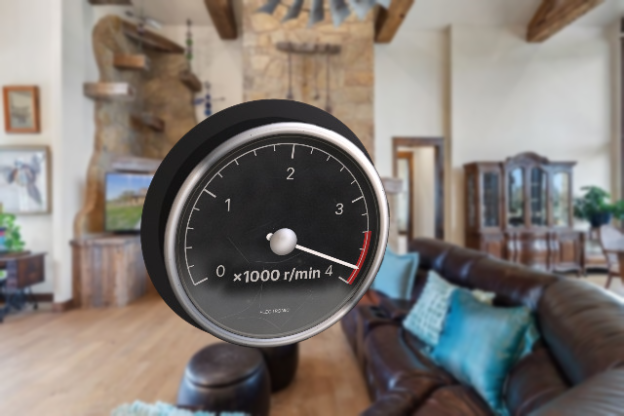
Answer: 3800 rpm
